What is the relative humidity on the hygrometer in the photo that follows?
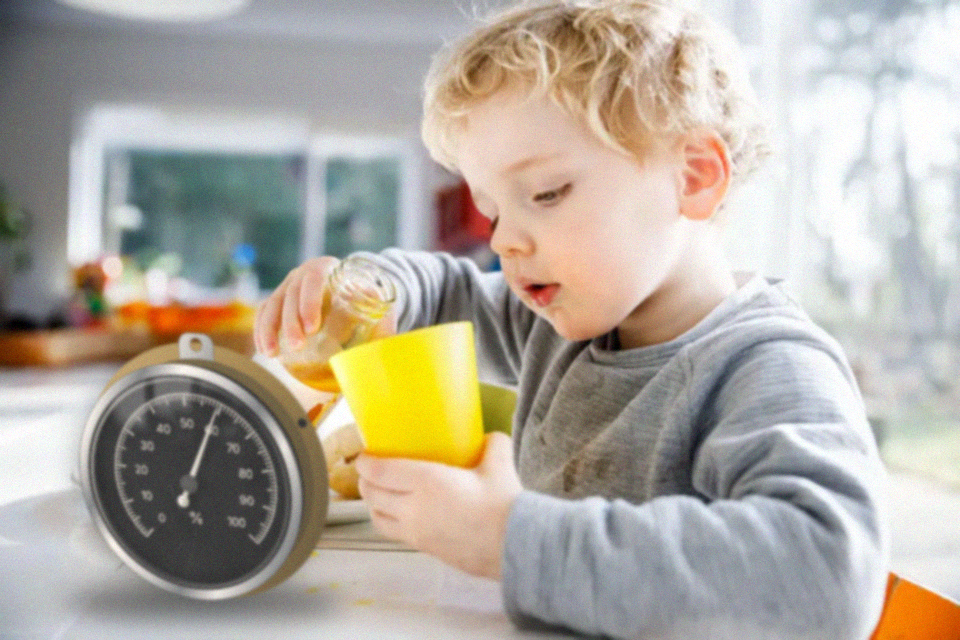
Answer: 60 %
